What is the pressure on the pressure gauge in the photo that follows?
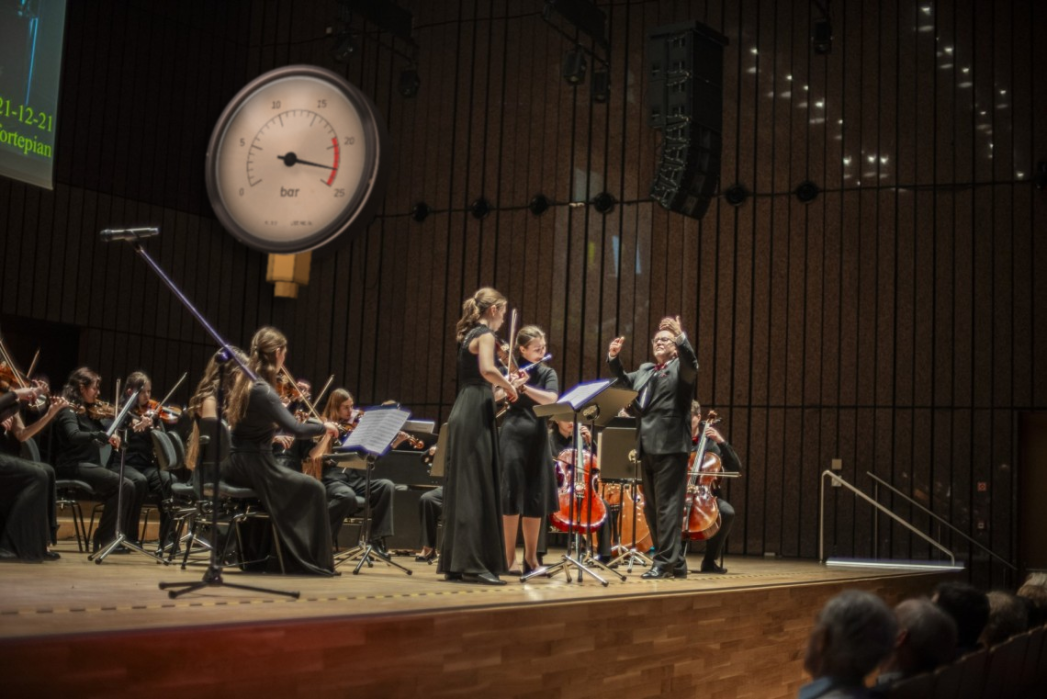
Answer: 23 bar
